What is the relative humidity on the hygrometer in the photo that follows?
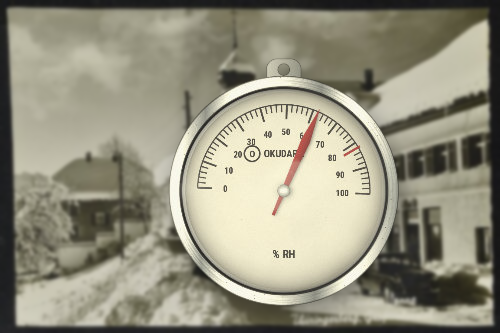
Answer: 62 %
